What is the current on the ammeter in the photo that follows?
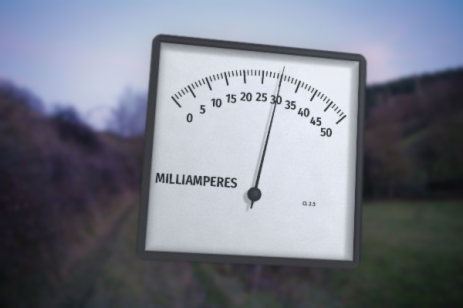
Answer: 30 mA
